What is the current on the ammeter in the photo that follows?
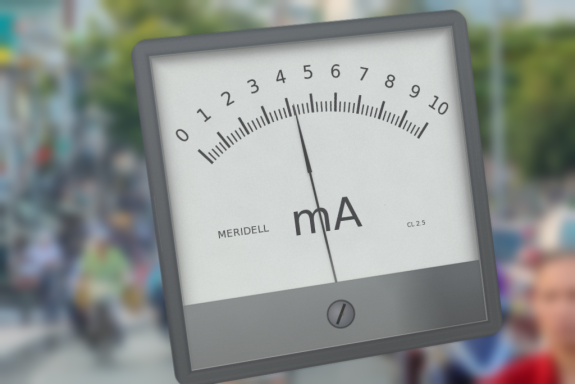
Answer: 4.2 mA
